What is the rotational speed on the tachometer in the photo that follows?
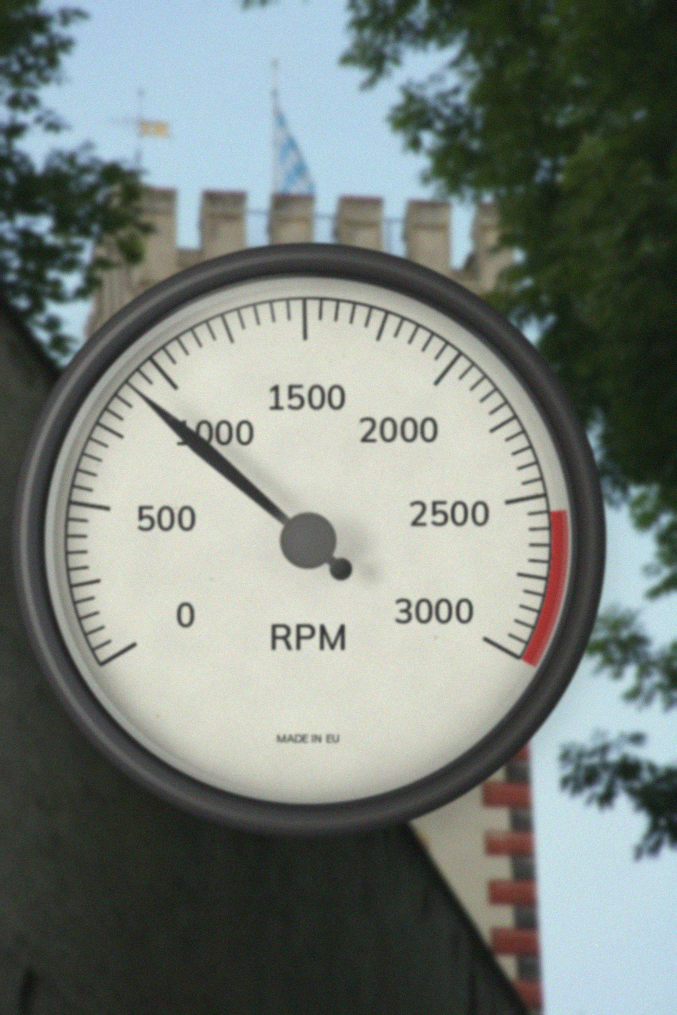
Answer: 900 rpm
